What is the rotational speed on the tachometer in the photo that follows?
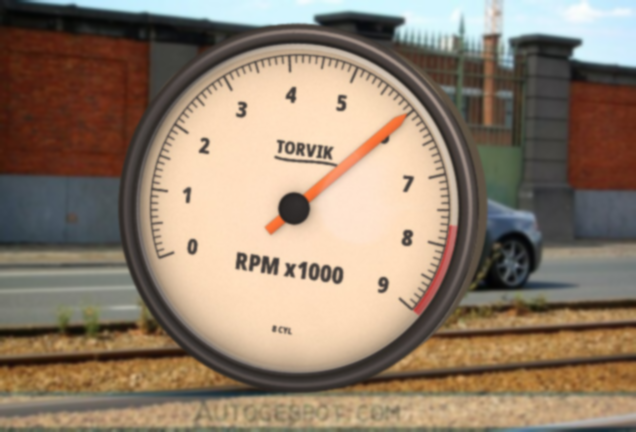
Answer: 6000 rpm
